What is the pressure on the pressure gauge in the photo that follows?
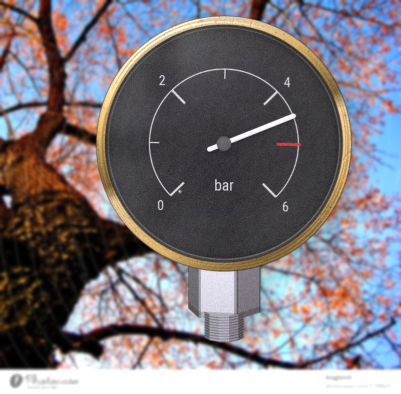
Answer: 4.5 bar
